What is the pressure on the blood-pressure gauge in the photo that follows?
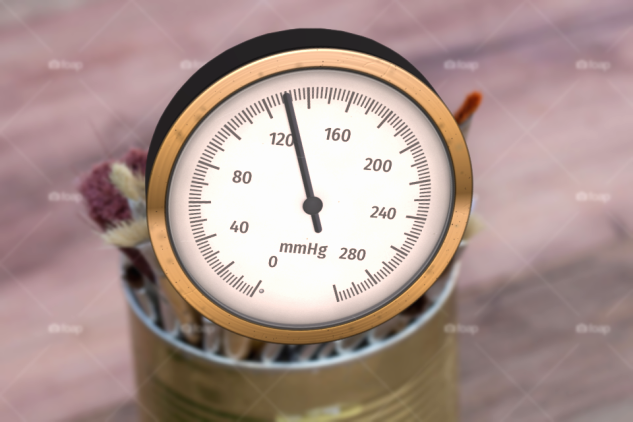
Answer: 130 mmHg
